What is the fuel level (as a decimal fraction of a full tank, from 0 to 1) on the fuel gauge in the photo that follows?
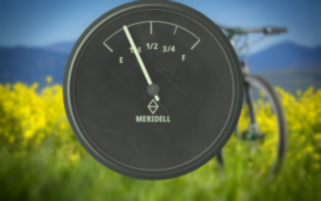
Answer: 0.25
